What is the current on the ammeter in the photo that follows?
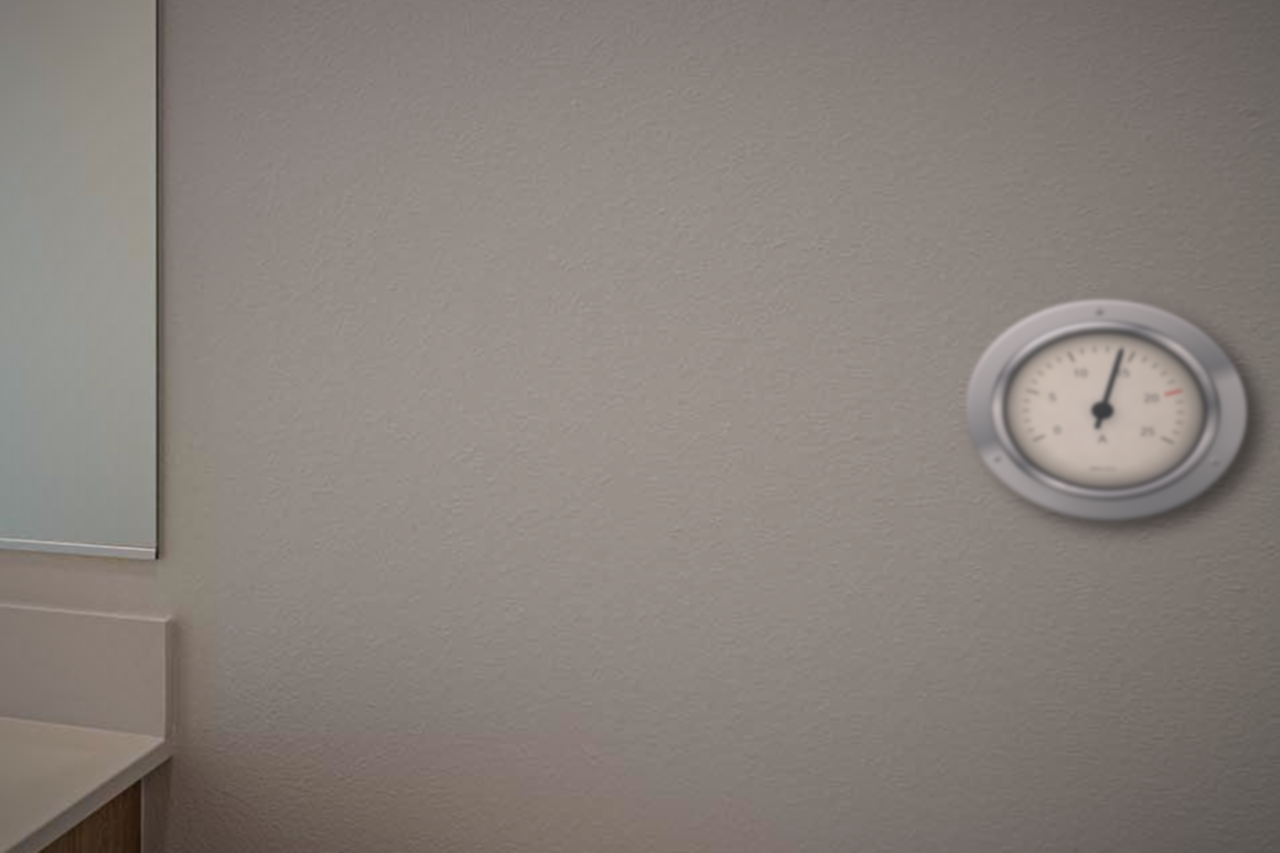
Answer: 14 A
